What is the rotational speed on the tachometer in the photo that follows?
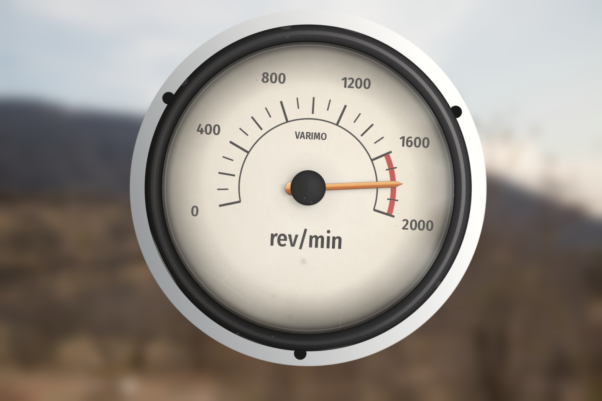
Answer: 1800 rpm
